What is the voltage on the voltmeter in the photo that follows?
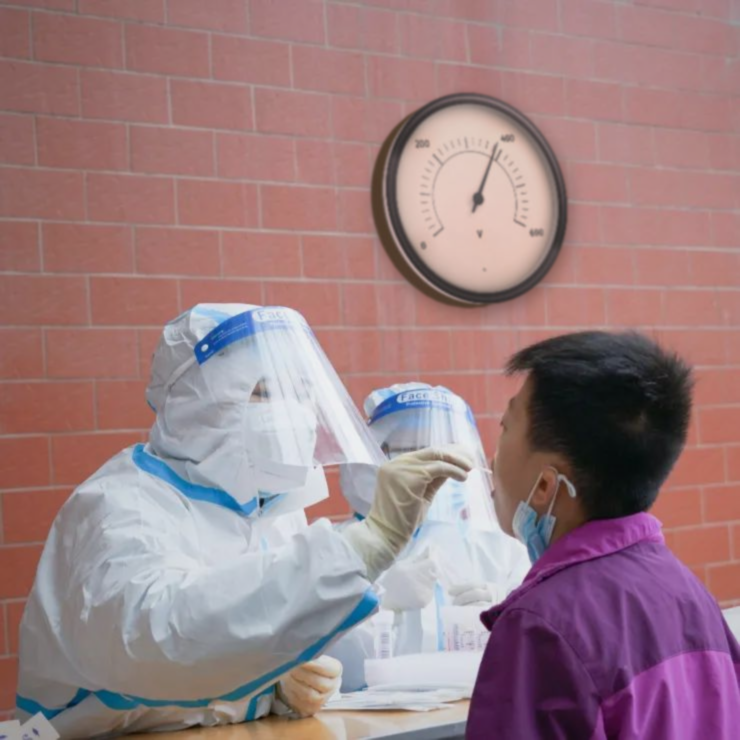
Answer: 380 V
